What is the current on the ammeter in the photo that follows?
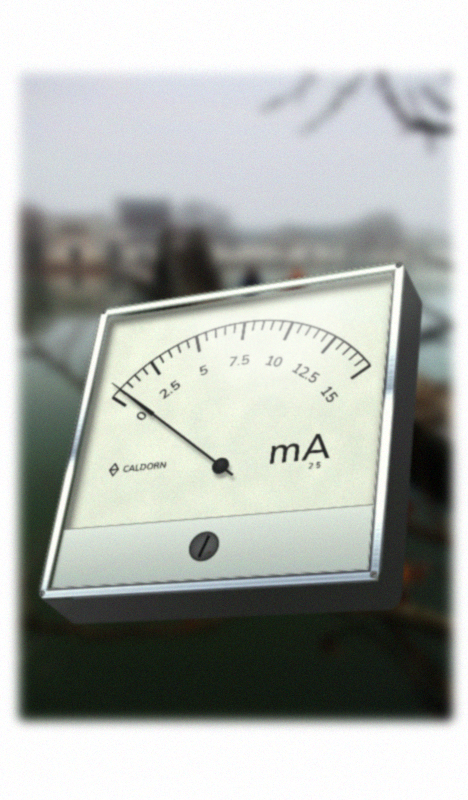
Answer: 0.5 mA
